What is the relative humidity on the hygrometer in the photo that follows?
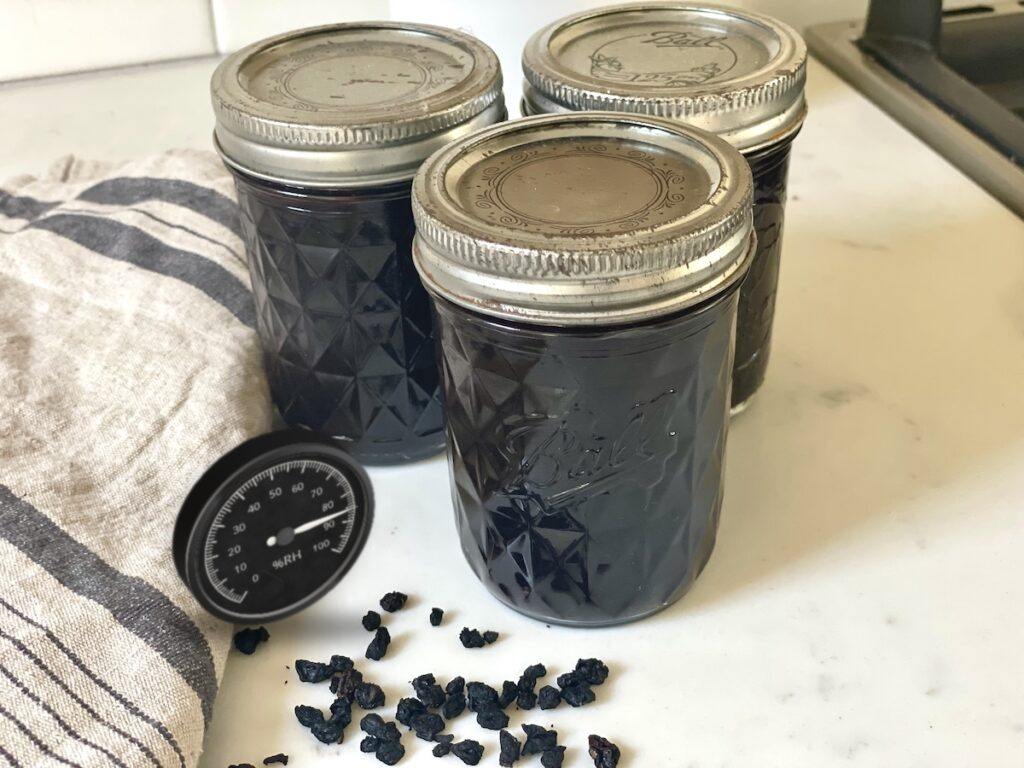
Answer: 85 %
